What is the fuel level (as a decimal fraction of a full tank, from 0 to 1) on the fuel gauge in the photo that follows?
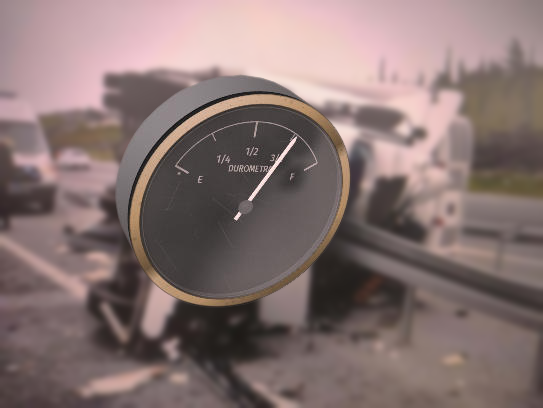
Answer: 0.75
